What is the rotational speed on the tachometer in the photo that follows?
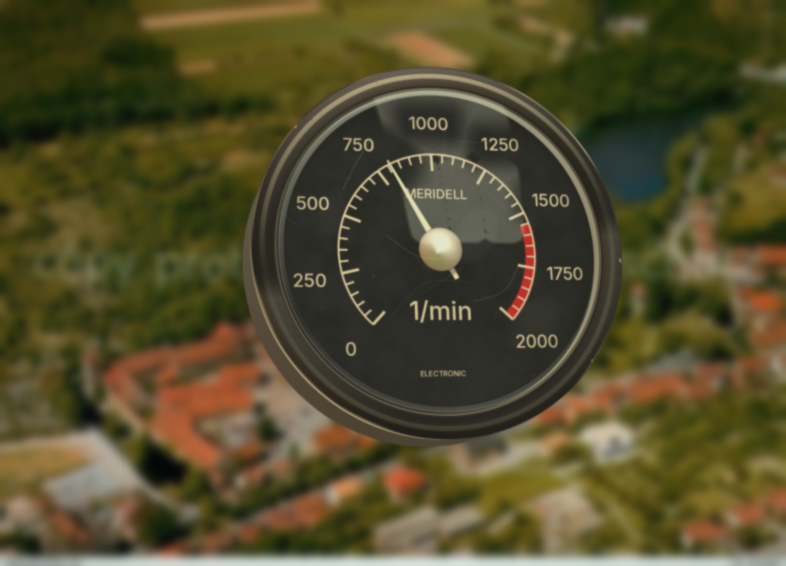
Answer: 800 rpm
